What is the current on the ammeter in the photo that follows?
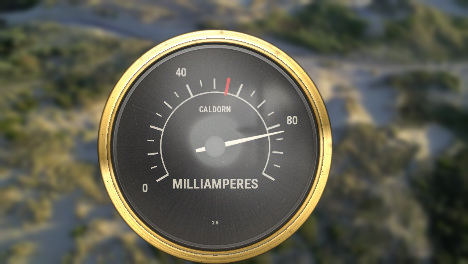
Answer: 82.5 mA
